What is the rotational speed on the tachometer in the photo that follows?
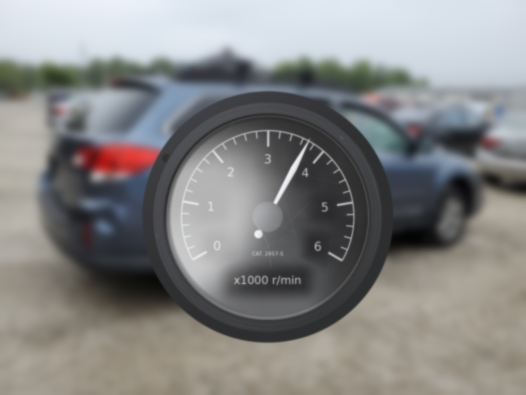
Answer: 3700 rpm
